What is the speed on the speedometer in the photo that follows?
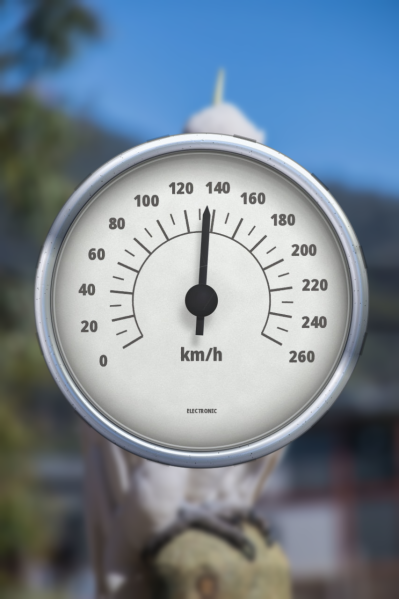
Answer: 135 km/h
